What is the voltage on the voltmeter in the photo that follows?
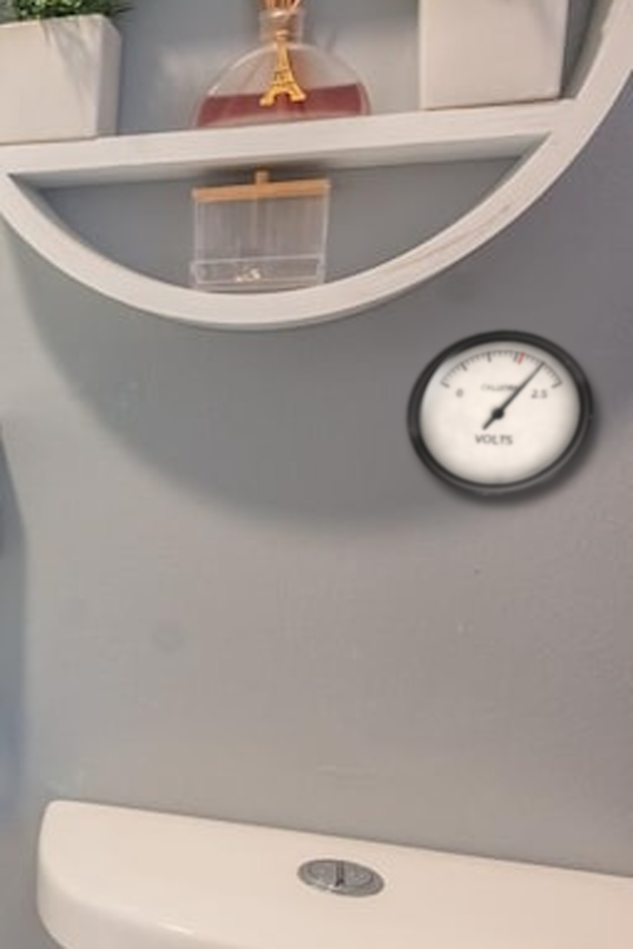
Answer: 2 V
